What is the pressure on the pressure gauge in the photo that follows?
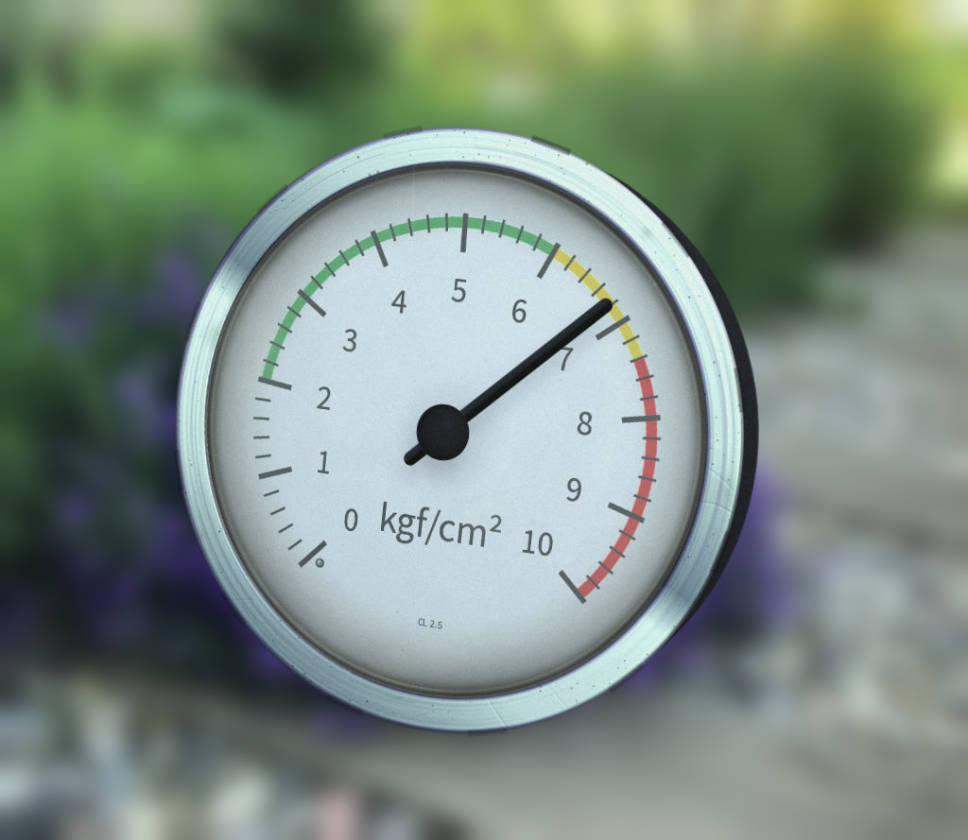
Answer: 6.8 kg/cm²
